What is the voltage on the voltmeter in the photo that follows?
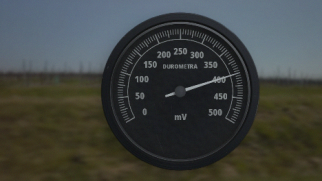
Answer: 400 mV
